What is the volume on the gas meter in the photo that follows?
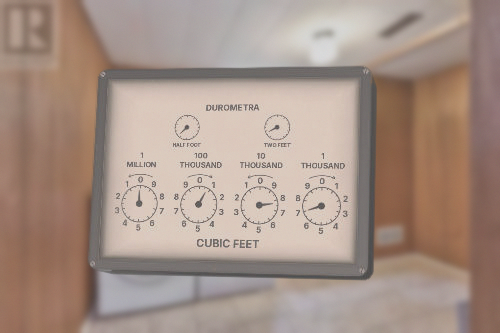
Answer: 7700 ft³
